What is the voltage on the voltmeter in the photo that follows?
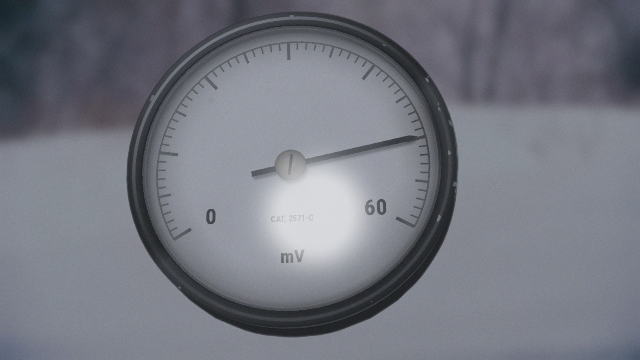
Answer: 50 mV
